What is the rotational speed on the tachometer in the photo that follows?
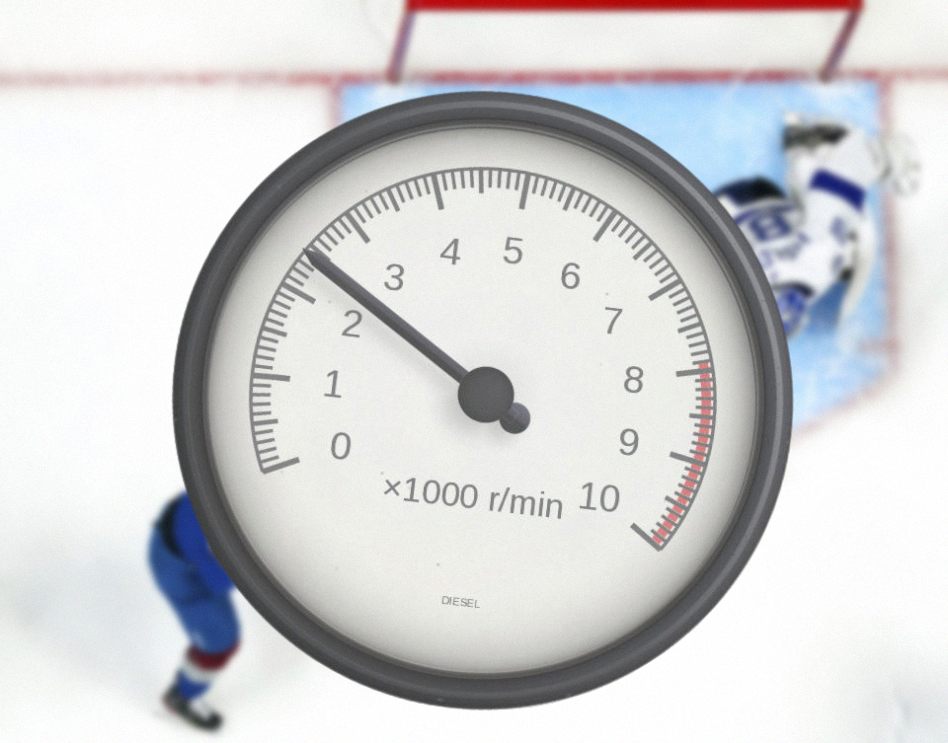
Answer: 2400 rpm
